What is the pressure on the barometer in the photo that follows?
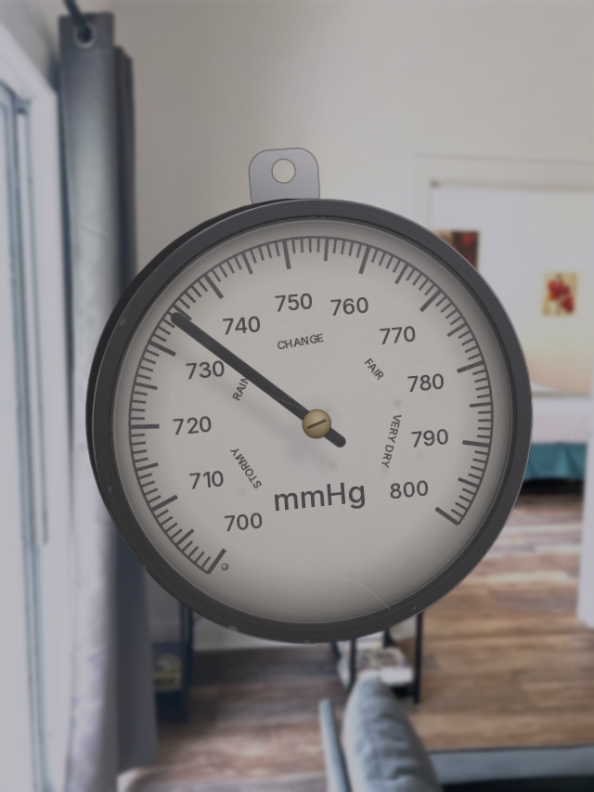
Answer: 734 mmHg
